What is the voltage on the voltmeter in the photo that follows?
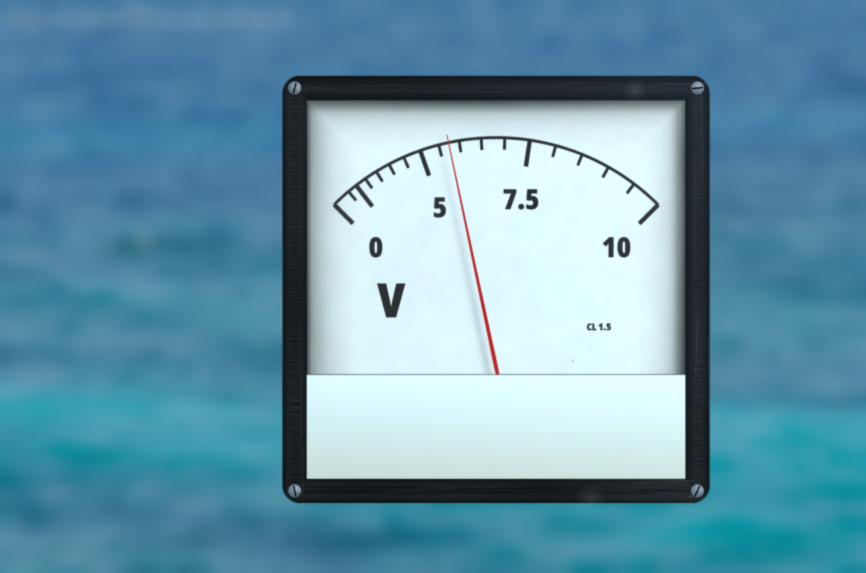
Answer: 5.75 V
